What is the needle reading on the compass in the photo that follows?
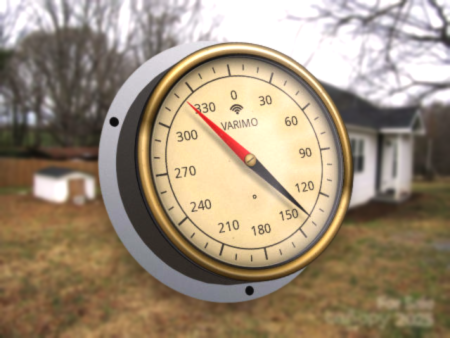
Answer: 320 °
